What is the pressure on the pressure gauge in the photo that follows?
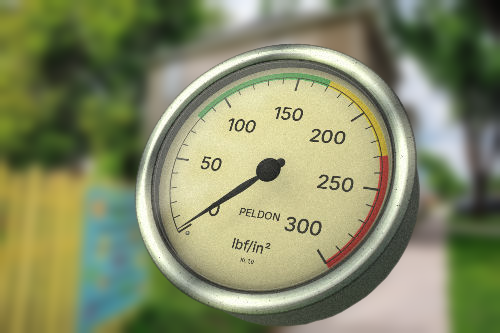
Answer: 0 psi
